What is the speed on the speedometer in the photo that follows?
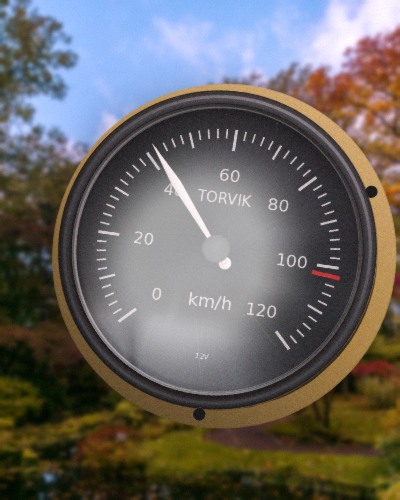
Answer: 42 km/h
